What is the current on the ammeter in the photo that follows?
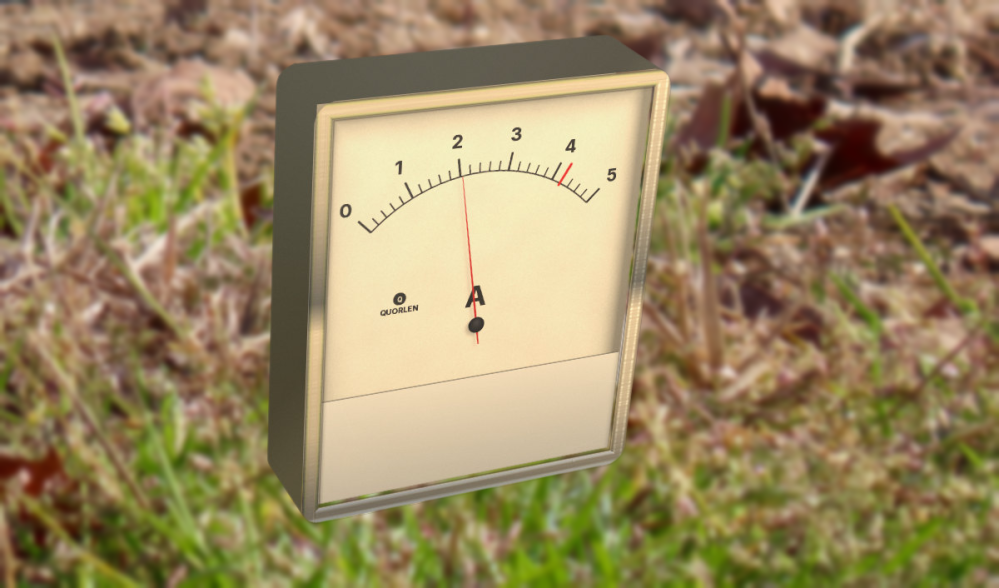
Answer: 2 A
